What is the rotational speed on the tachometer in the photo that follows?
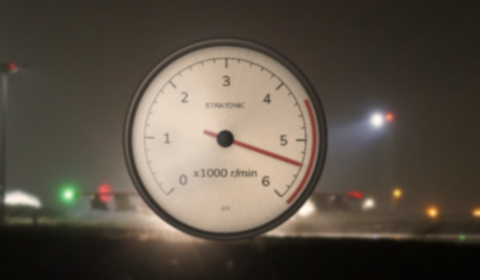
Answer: 5400 rpm
